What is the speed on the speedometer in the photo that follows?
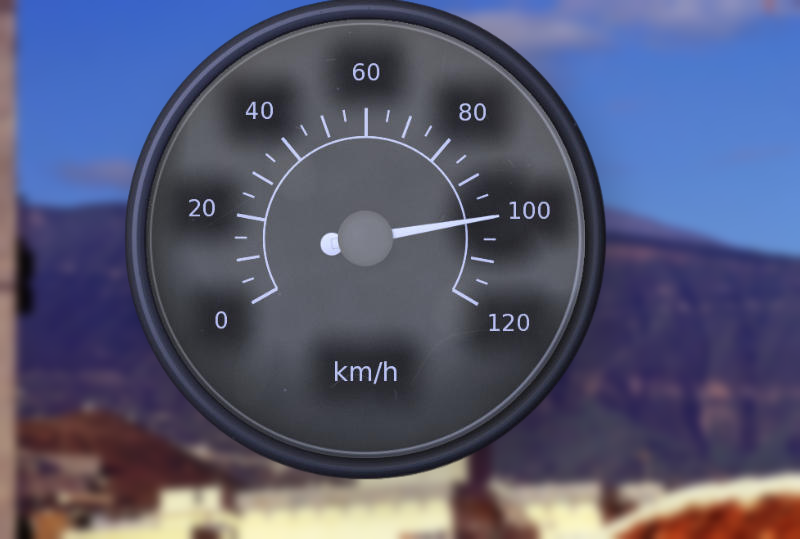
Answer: 100 km/h
